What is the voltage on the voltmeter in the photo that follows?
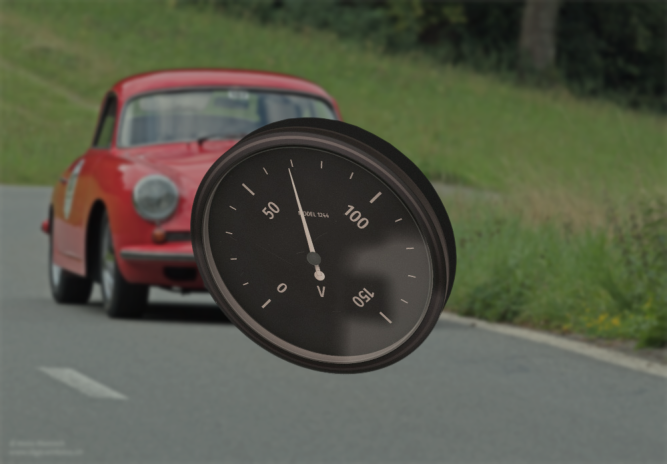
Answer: 70 V
